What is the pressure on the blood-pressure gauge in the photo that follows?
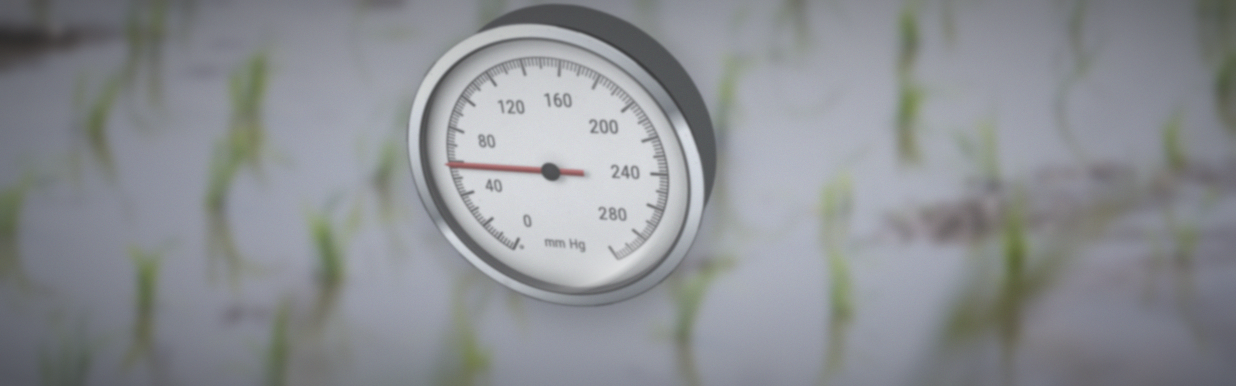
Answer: 60 mmHg
